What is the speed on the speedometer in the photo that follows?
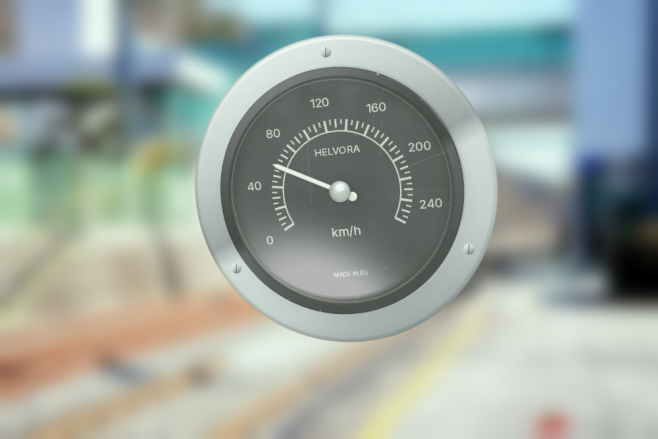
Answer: 60 km/h
